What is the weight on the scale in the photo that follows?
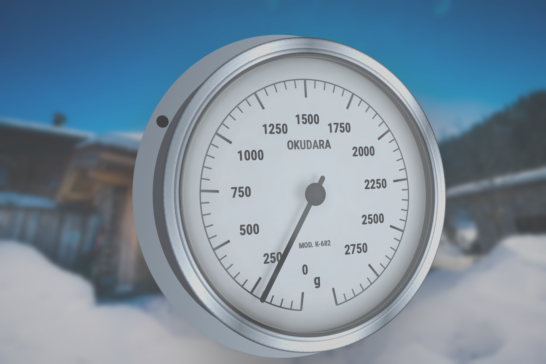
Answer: 200 g
